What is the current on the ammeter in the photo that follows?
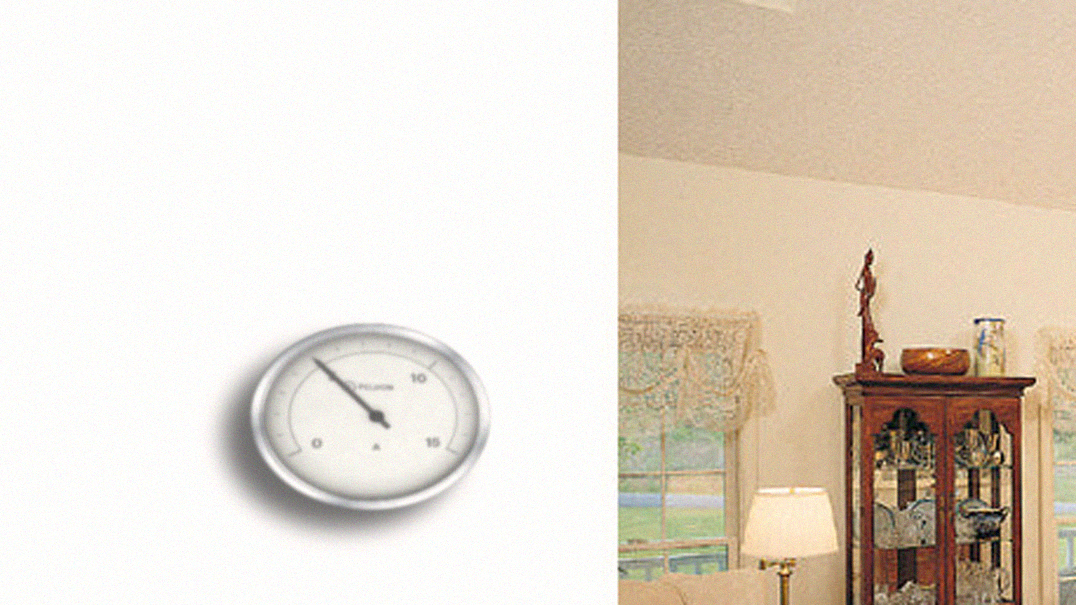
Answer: 5 A
